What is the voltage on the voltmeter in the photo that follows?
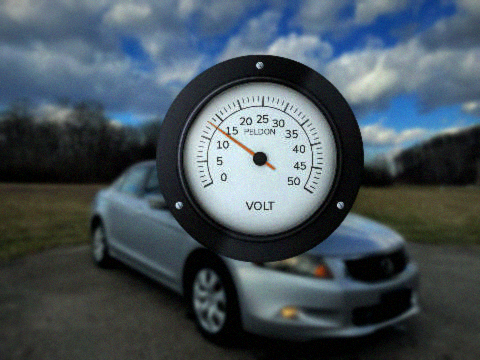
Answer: 13 V
